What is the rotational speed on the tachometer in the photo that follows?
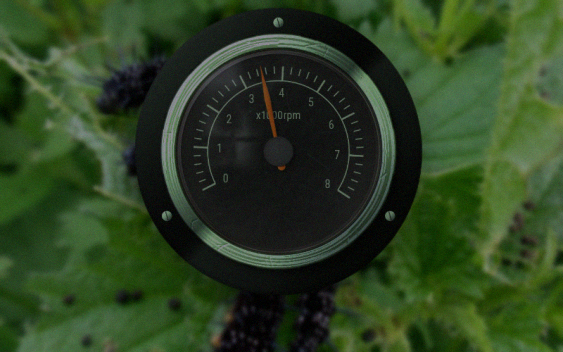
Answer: 3500 rpm
